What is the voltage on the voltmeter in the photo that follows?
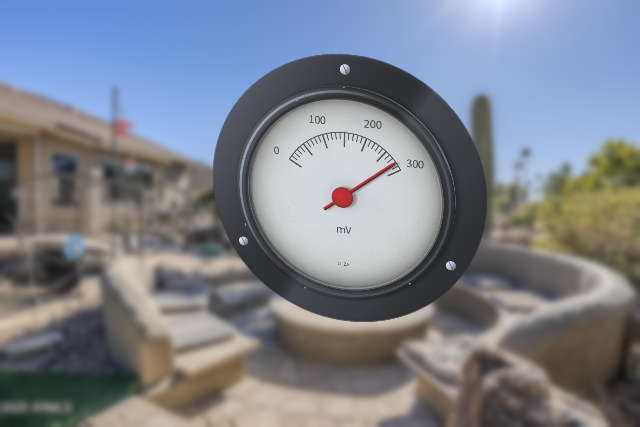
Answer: 280 mV
